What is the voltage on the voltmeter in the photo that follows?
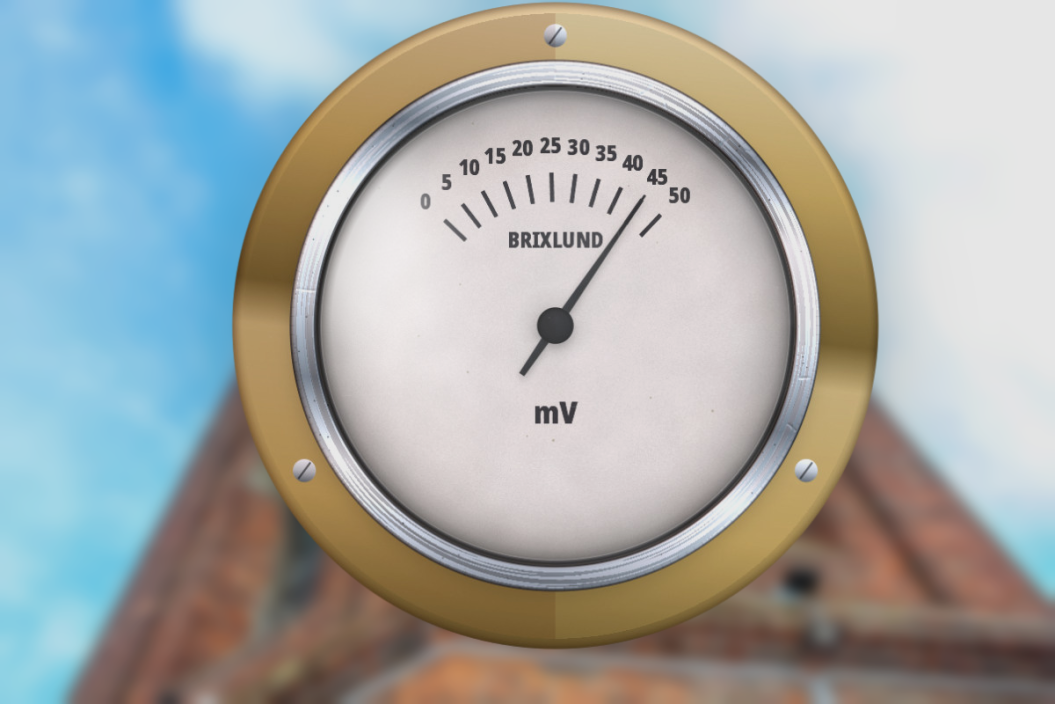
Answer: 45 mV
